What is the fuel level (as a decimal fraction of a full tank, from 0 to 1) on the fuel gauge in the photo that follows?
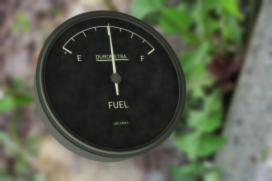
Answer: 0.5
